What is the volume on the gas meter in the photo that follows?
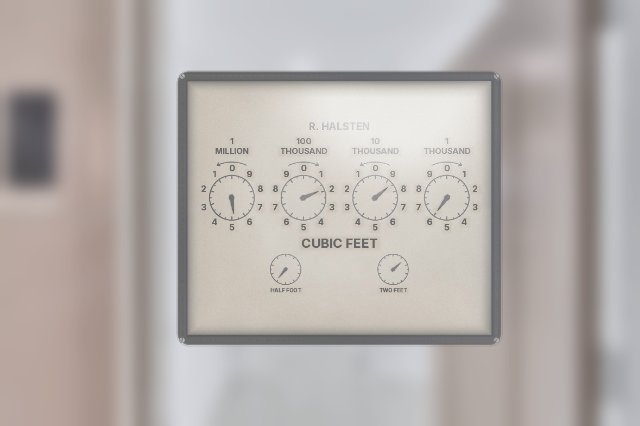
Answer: 518600 ft³
